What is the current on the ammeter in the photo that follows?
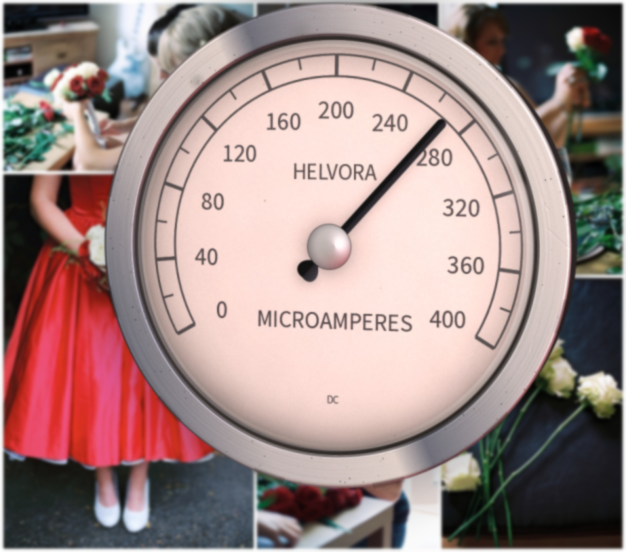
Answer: 270 µA
